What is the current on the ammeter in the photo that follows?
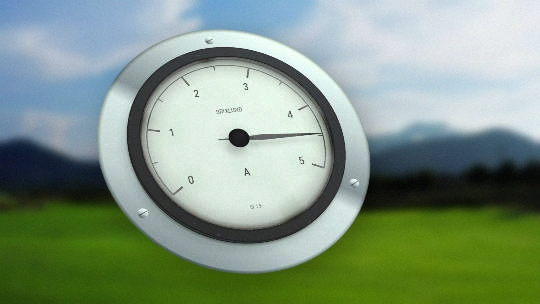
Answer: 4.5 A
